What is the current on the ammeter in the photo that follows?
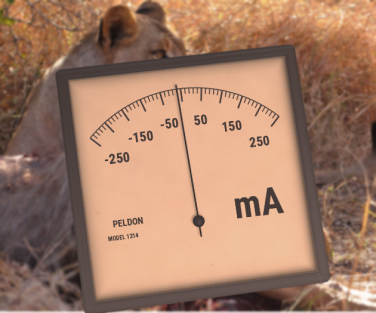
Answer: -10 mA
